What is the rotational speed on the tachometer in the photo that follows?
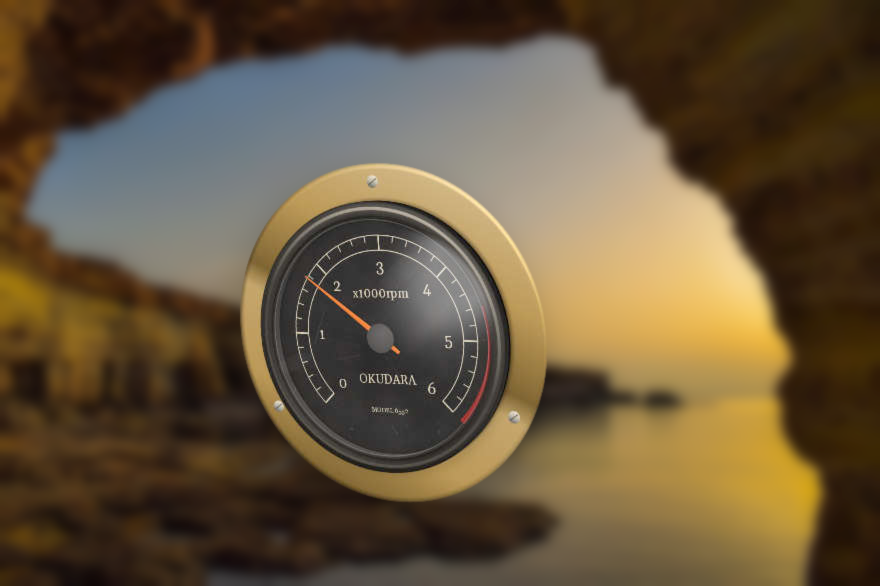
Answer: 1800 rpm
